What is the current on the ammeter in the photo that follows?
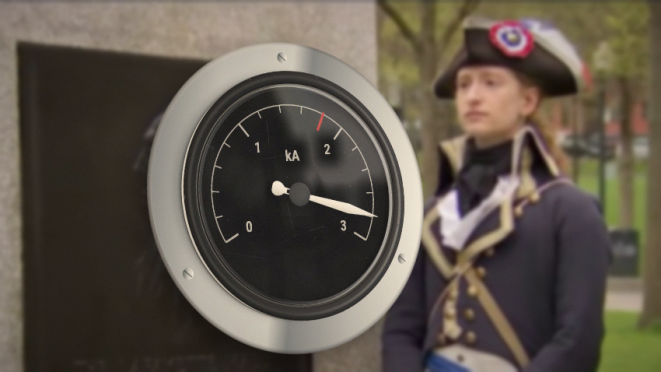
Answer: 2.8 kA
